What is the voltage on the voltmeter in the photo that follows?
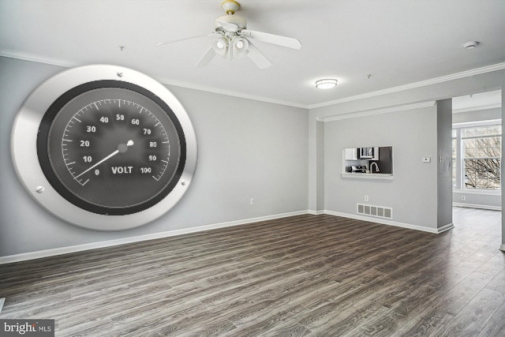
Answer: 4 V
